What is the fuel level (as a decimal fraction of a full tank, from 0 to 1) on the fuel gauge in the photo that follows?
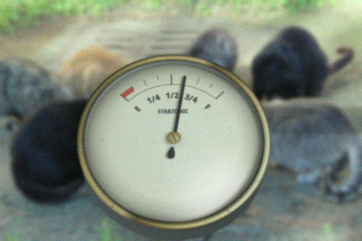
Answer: 0.625
